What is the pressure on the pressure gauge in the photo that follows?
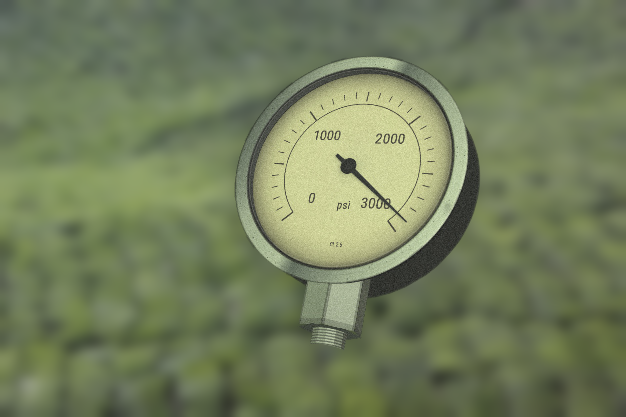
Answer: 2900 psi
